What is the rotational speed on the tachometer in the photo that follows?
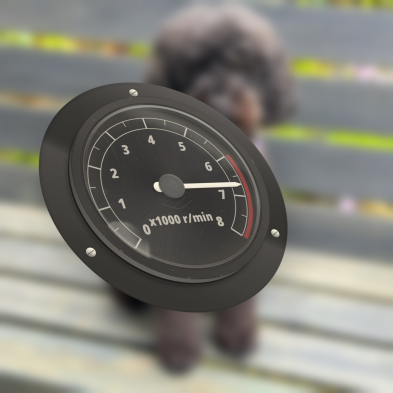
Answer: 6750 rpm
